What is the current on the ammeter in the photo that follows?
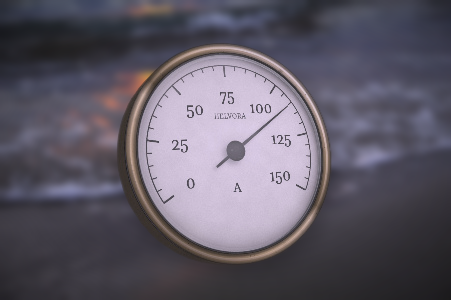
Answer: 110 A
